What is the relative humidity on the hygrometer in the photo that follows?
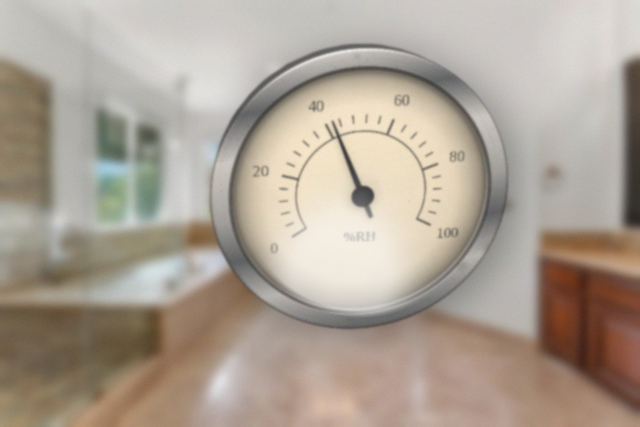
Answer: 42 %
